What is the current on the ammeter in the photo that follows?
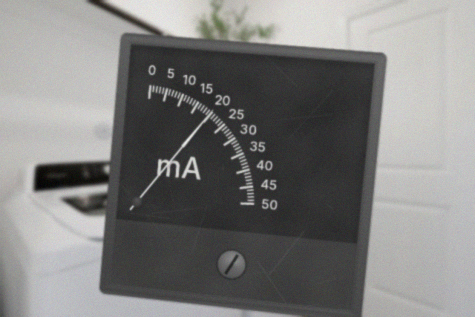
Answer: 20 mA
